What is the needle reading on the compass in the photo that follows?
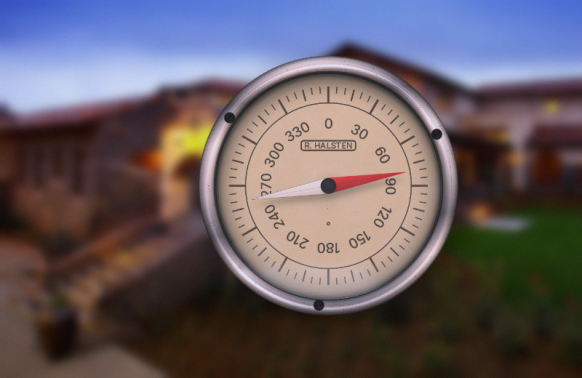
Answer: 80 °
